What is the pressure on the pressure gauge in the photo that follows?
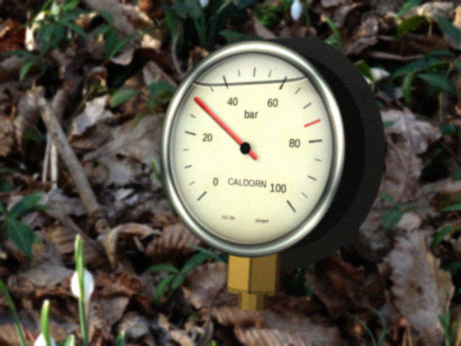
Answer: 30 bar
